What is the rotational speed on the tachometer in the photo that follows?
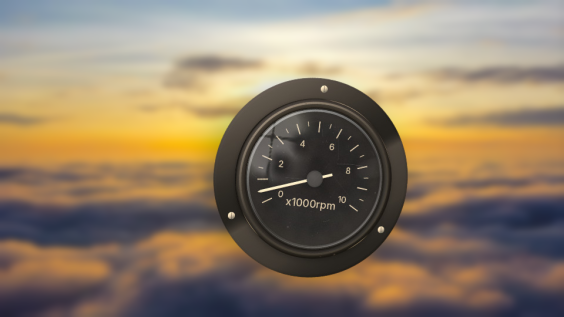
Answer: 500 rpm
